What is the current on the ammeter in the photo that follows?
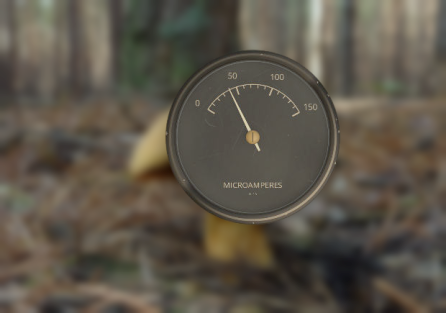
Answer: 40 µA
